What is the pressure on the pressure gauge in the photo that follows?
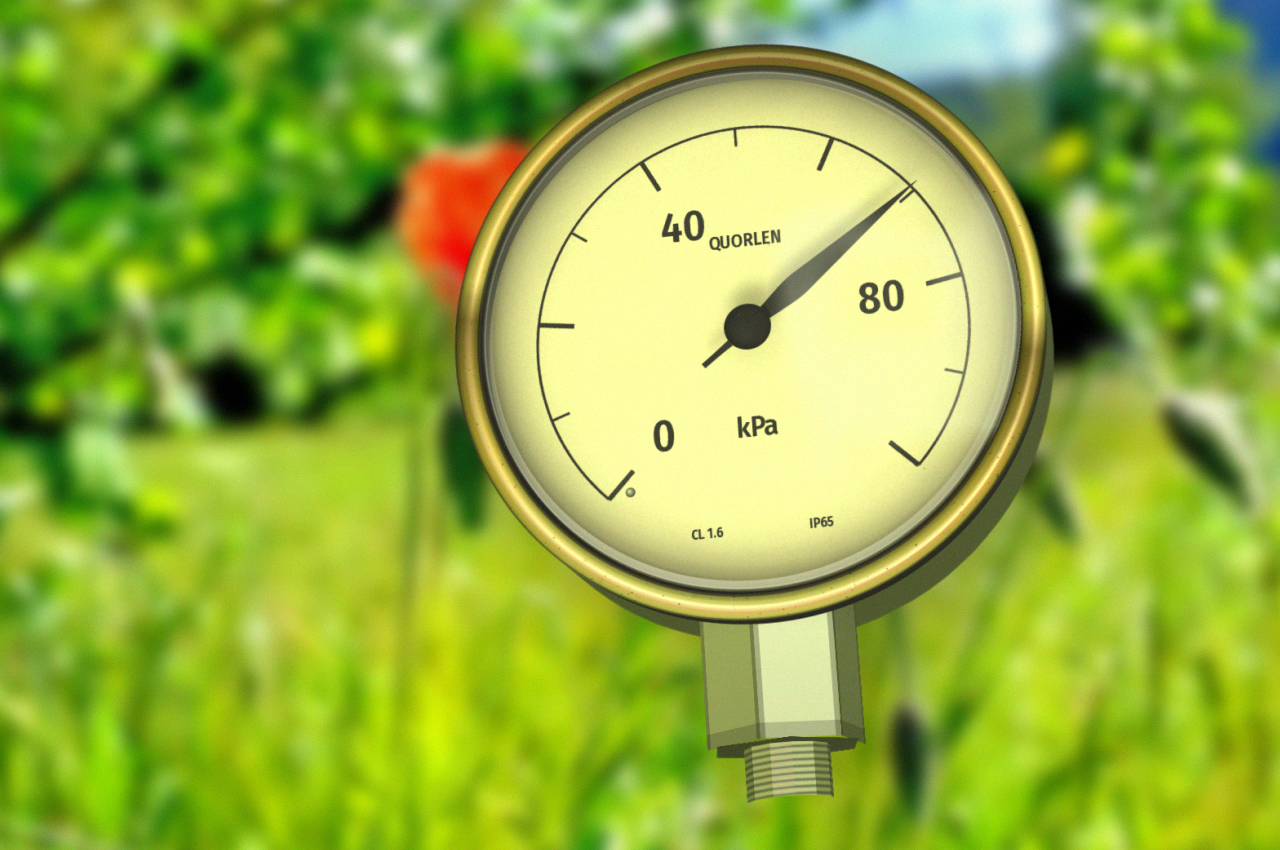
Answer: 70 kPa
